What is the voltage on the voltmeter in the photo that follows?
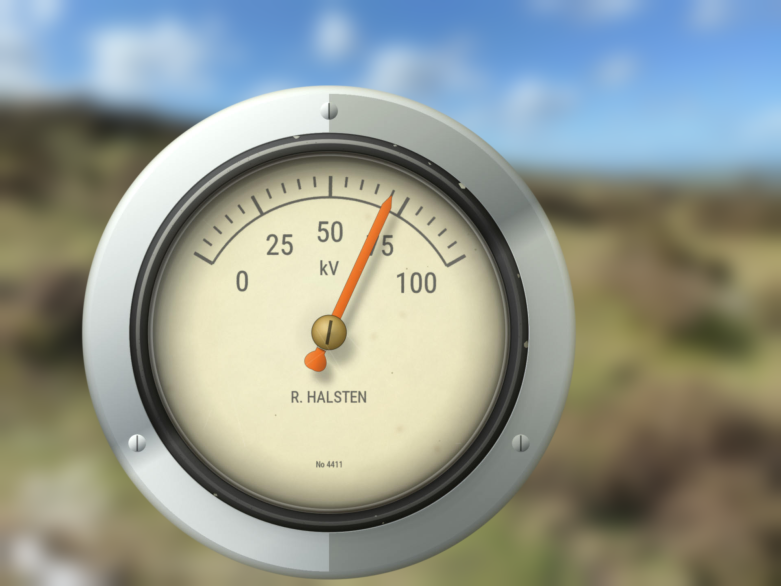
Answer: 70 kV
